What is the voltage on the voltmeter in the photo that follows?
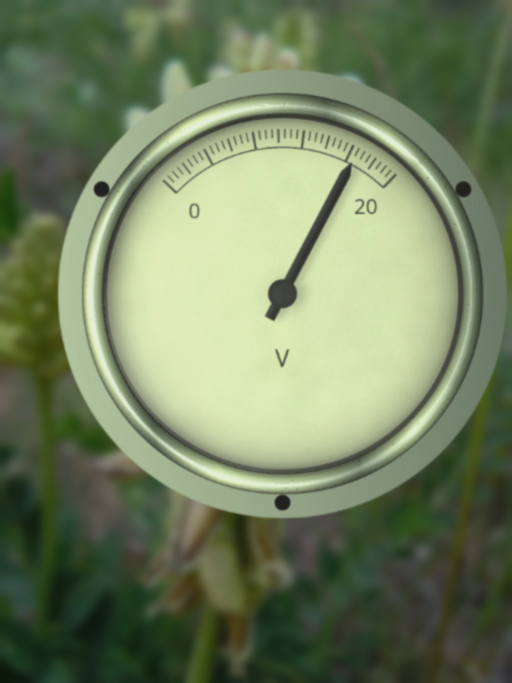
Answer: 16.5 V
